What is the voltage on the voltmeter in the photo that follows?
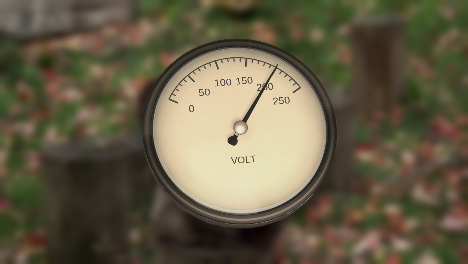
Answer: 200 V
